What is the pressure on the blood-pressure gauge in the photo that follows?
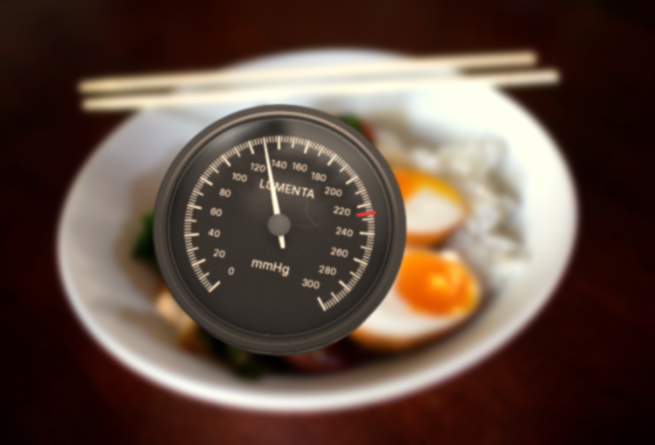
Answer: 130 mmHg
